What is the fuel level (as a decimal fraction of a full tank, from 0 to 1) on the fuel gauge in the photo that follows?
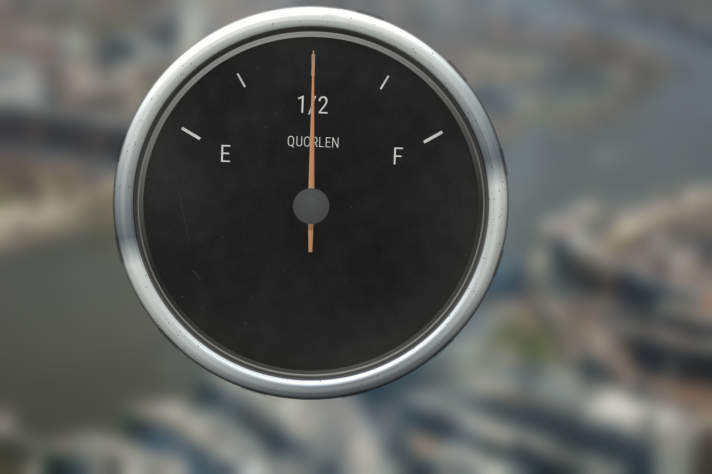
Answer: 0.5
